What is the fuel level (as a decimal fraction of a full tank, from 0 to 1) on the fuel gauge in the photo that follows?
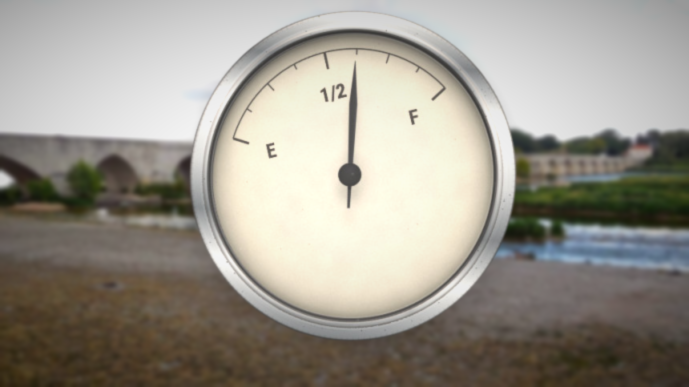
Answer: 0.625
